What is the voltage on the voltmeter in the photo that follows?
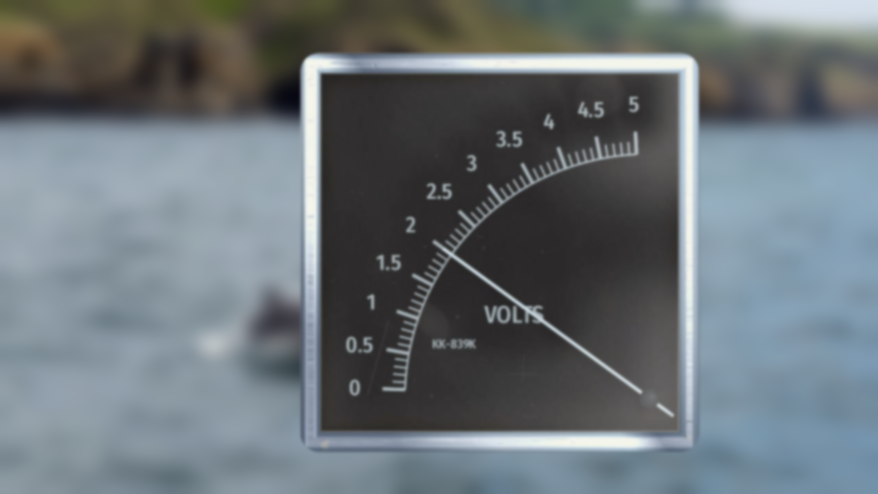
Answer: 2 V
